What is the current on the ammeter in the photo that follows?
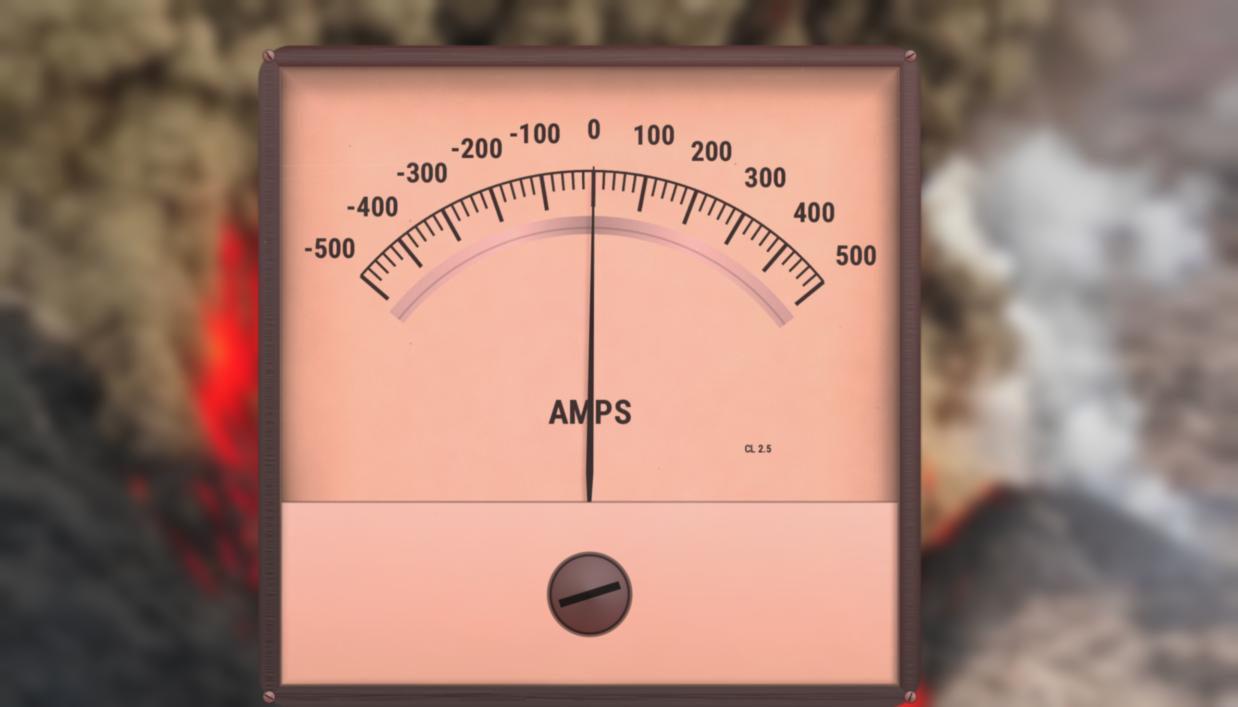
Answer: 0 A
